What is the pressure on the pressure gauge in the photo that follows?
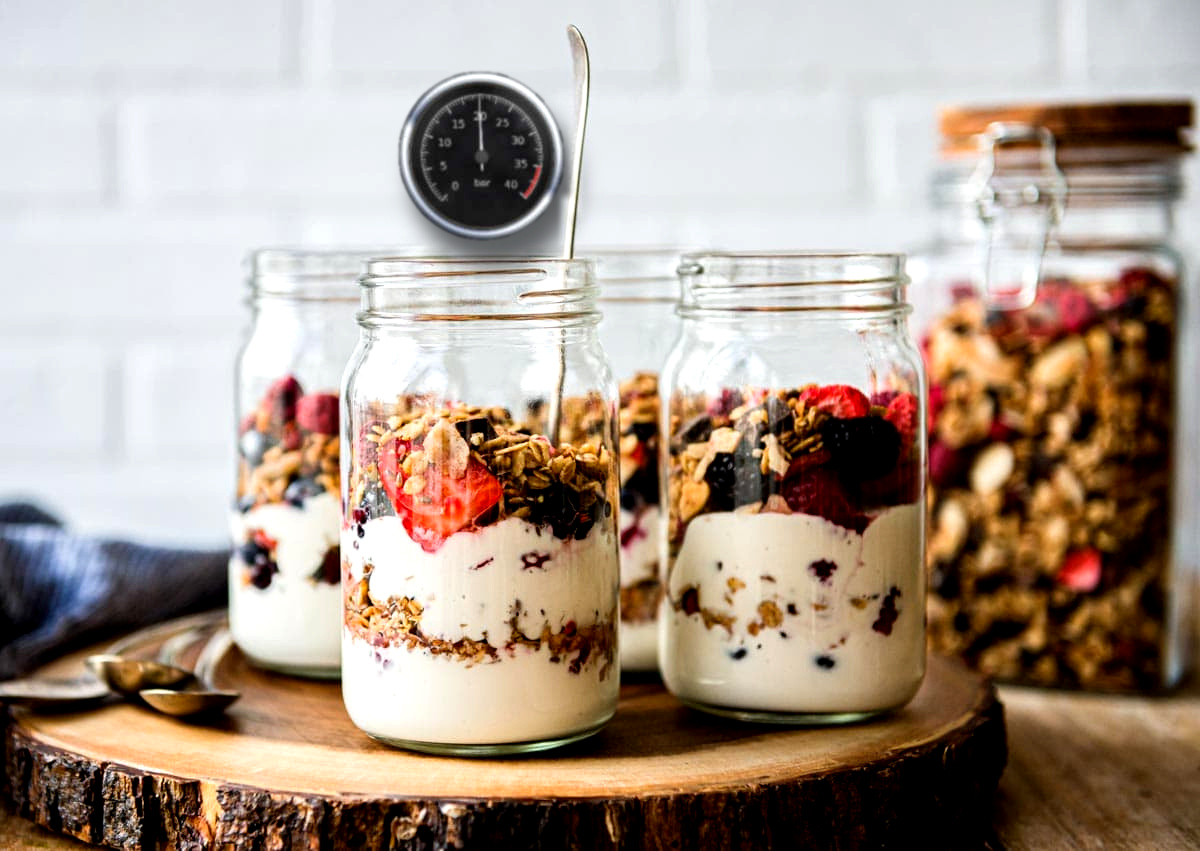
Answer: 20 bar
